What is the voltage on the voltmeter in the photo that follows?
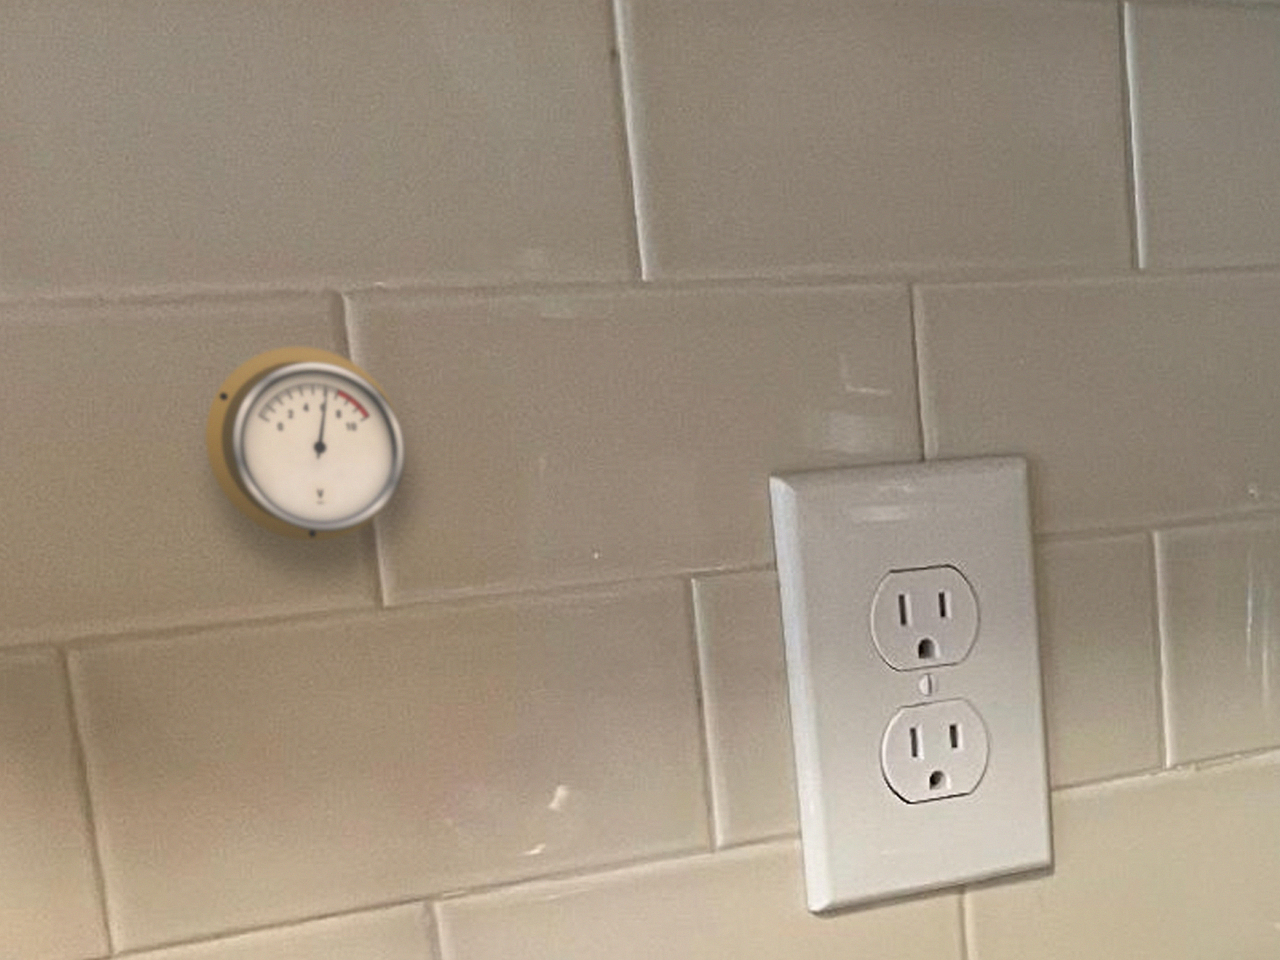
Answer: 6 V
